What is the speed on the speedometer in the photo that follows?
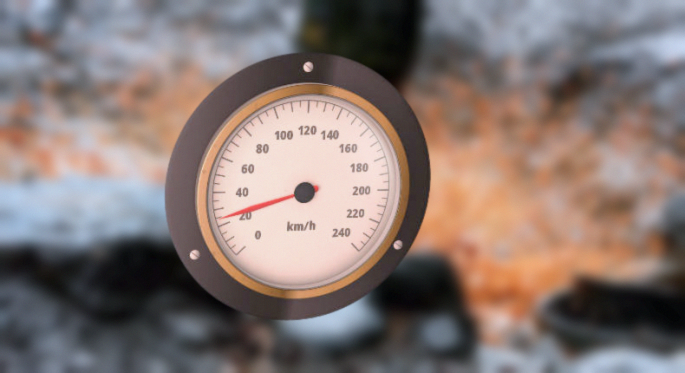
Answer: 25 km/h
